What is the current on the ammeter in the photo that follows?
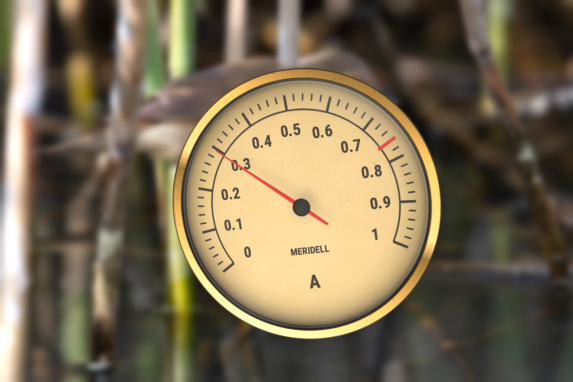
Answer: 0.3 A
